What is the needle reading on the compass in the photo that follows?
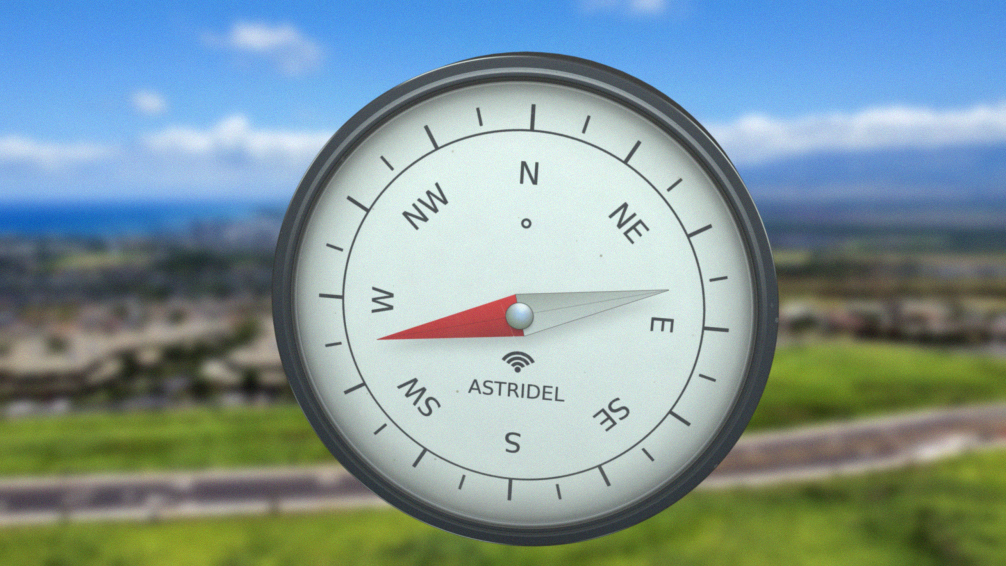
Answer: 255 °
